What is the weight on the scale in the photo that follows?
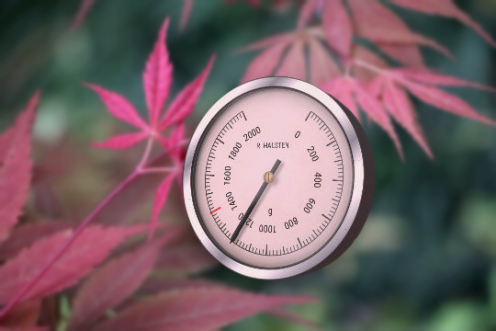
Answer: 1200 g
